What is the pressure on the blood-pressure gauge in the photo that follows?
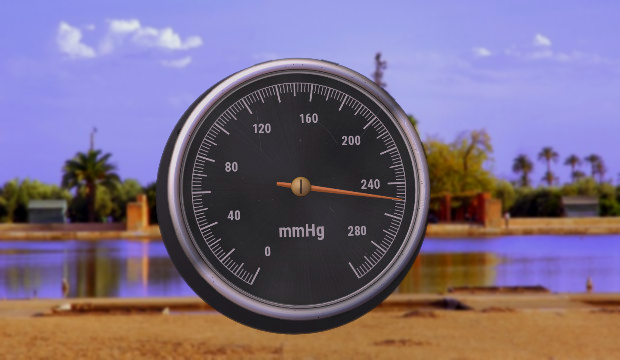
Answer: 250 mmHg
